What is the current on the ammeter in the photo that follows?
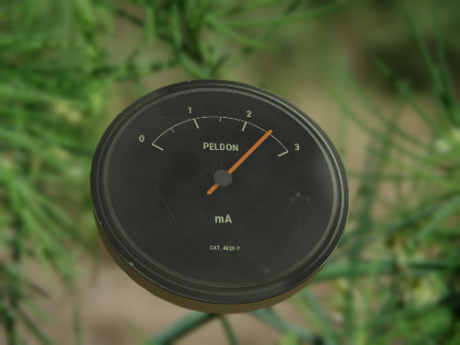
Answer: 2.5 mA
